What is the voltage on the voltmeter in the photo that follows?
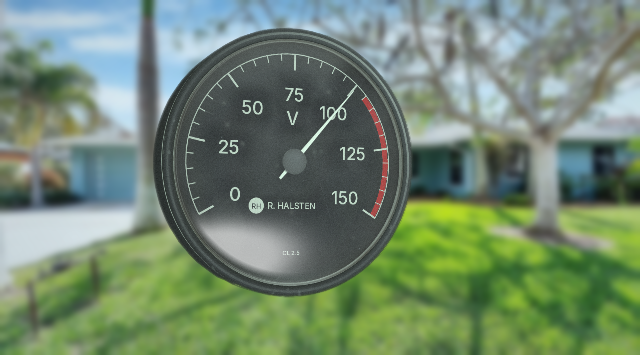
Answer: 100 V
